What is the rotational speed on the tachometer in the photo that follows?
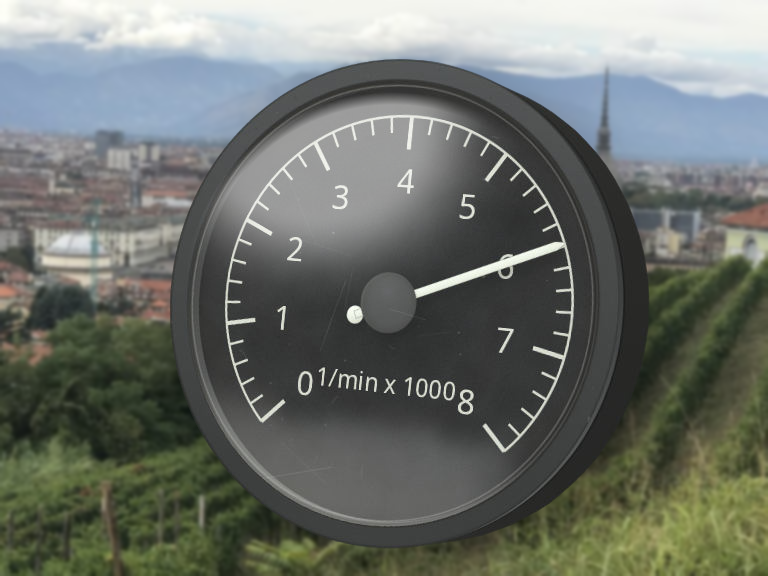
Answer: 6000 rpm
